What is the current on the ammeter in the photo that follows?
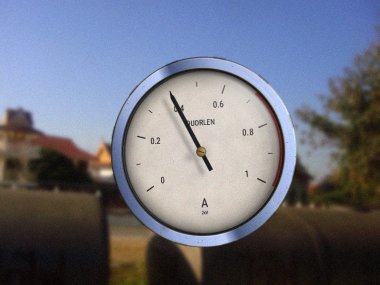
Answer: 0.4 A
